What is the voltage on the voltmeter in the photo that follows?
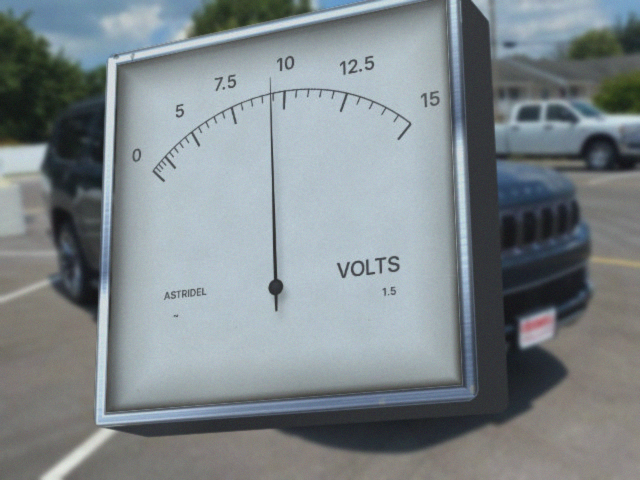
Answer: 9.5 V
